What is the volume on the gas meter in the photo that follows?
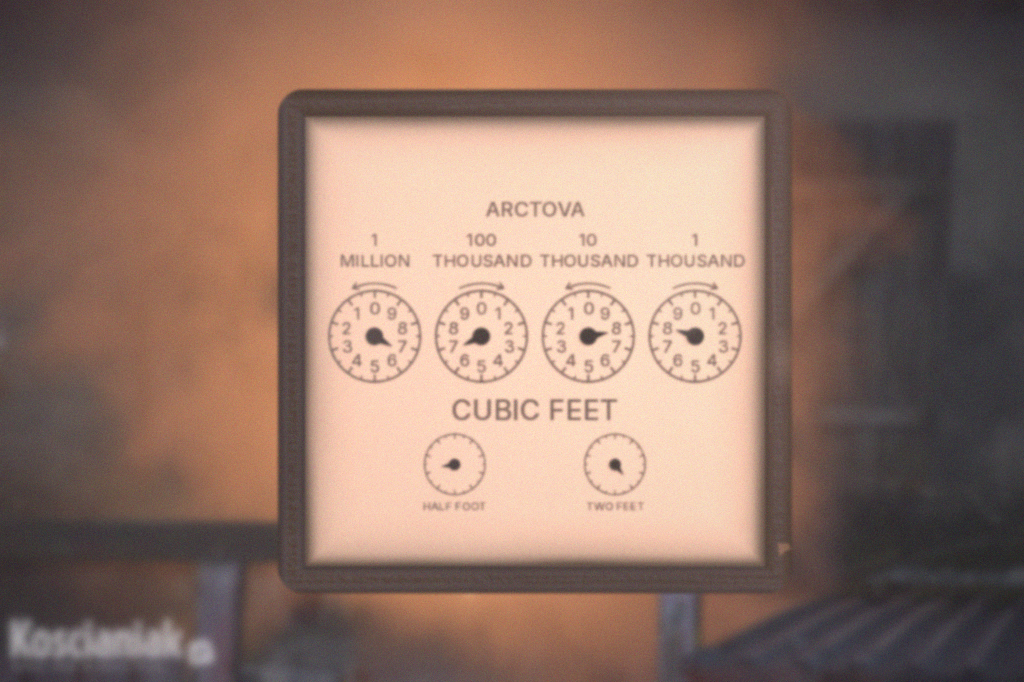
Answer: 667800 ft³
